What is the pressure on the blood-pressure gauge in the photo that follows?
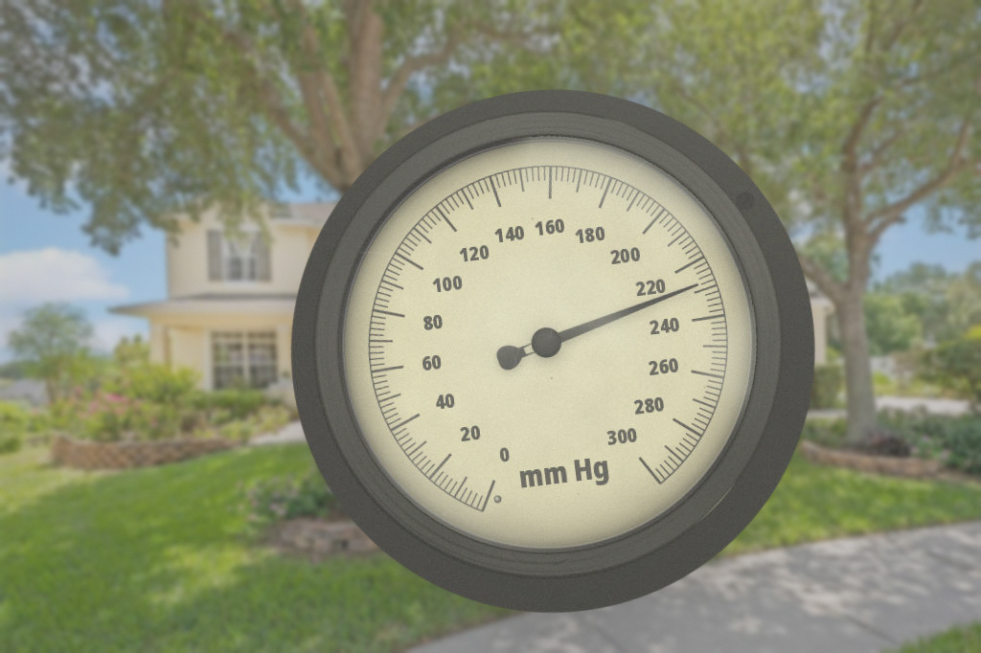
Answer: 228 mmHg
